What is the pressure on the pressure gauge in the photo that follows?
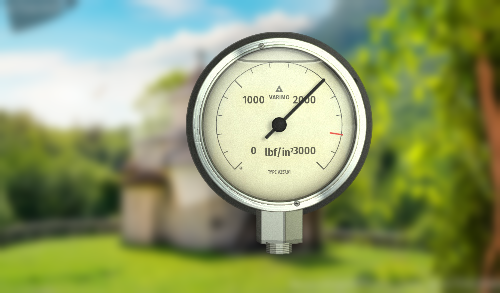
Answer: 2000 psi
